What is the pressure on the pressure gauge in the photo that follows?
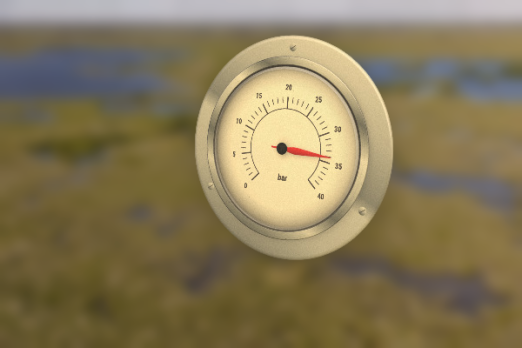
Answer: 34 bar
